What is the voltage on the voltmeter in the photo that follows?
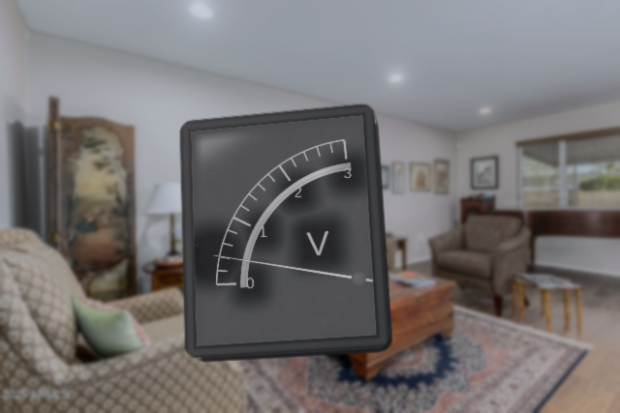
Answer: 0.4 V
